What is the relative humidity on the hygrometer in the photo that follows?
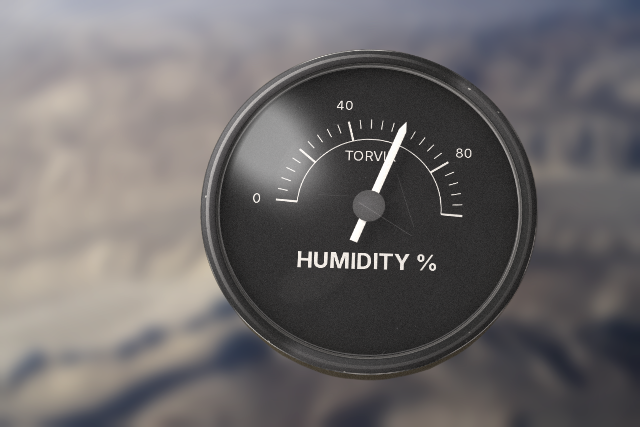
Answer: 60 %
